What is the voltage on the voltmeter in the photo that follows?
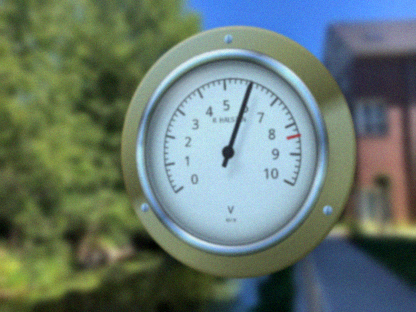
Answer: 6 V
